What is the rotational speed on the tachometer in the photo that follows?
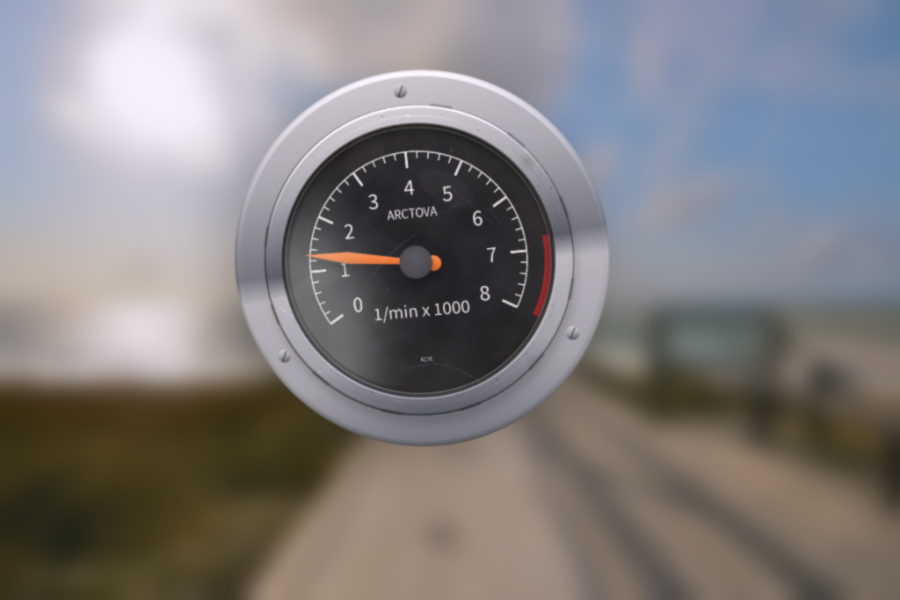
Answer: 1300 rpm
